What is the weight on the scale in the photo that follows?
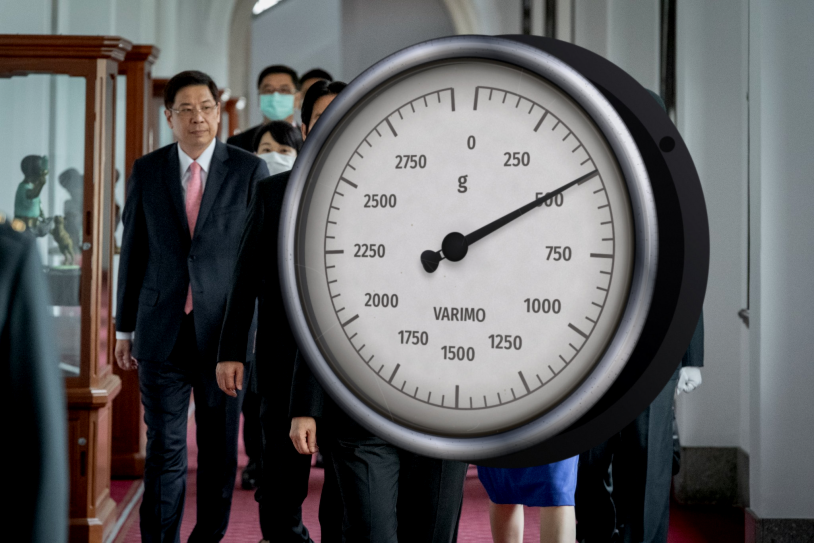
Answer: 500 g
